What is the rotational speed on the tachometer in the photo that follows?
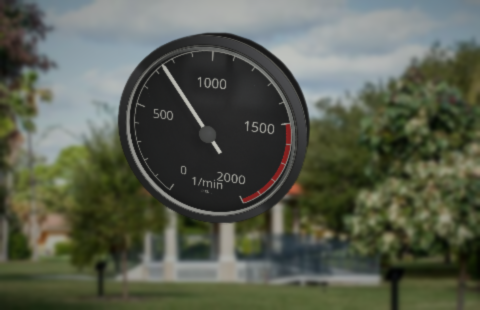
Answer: 750 rpm
